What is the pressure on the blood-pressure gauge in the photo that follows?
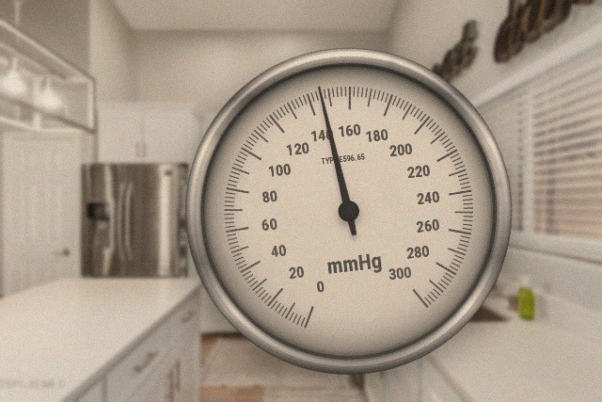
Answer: 146 mmHg
